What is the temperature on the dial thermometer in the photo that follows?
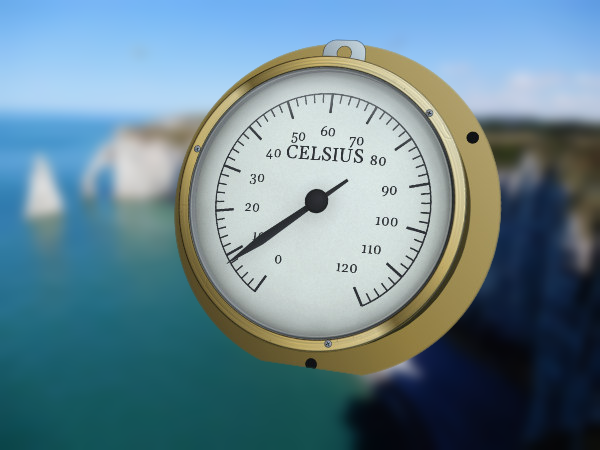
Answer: 8 °C
